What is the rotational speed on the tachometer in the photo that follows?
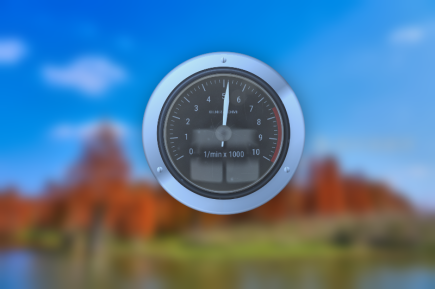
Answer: 5200 rpm
